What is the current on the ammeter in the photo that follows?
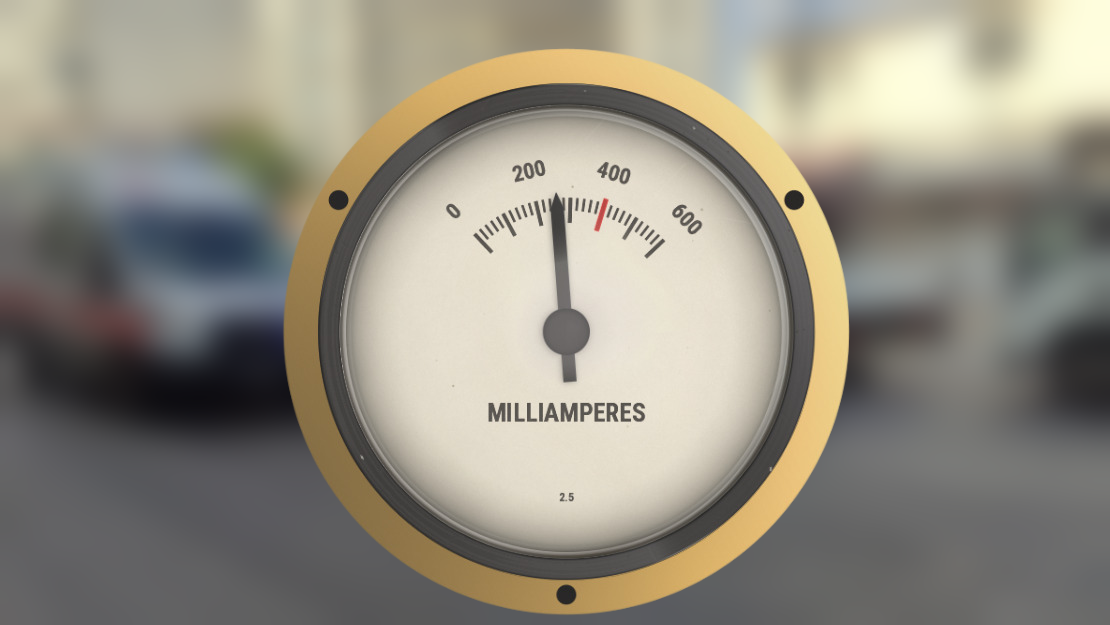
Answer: 260 mA
